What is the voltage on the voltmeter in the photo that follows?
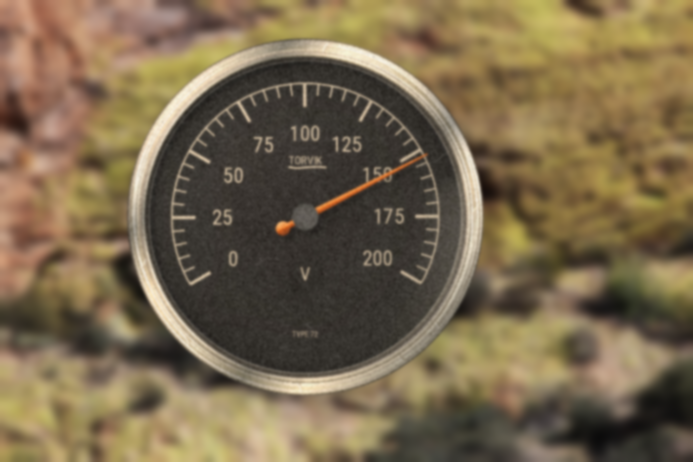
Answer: 152.5 V
